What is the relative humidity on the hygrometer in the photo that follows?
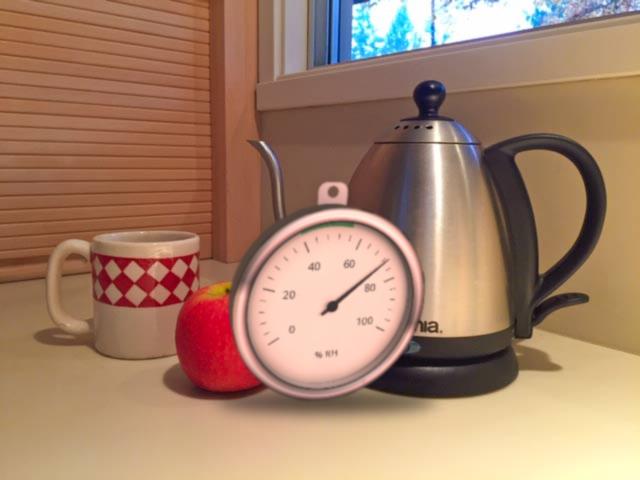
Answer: 72 %
